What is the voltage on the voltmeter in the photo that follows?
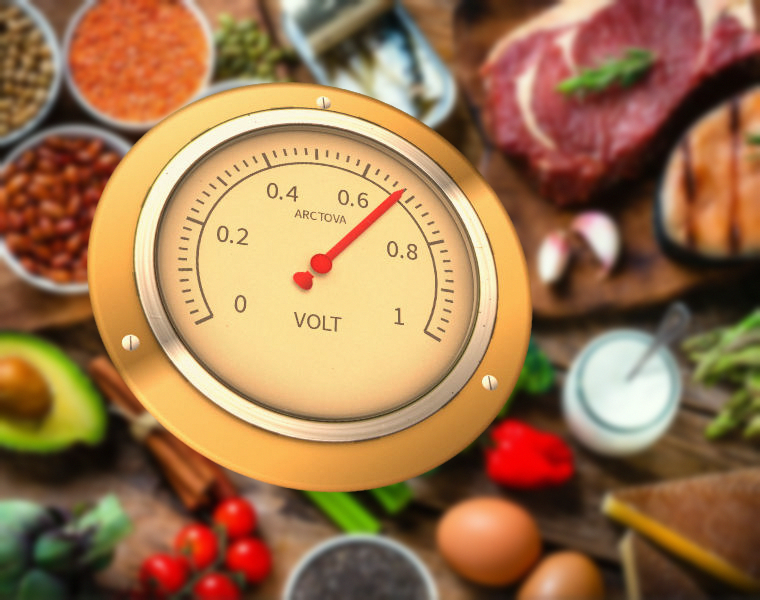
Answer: 0.68 V
